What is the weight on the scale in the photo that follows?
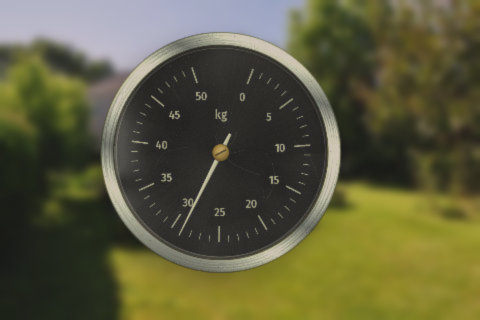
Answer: 29 kg
